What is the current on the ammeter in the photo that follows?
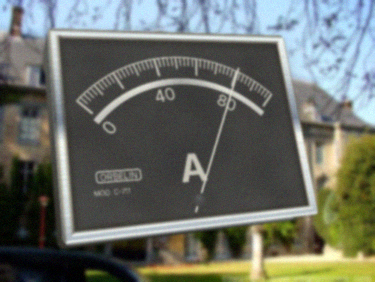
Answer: 80 A
